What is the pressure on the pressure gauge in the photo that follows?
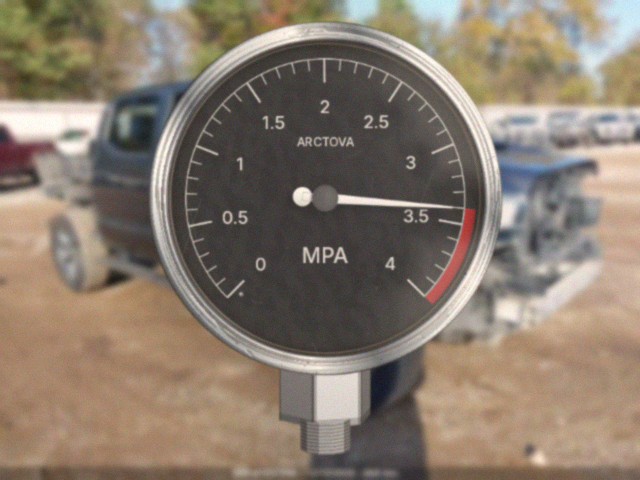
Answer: 3.4 MPa
